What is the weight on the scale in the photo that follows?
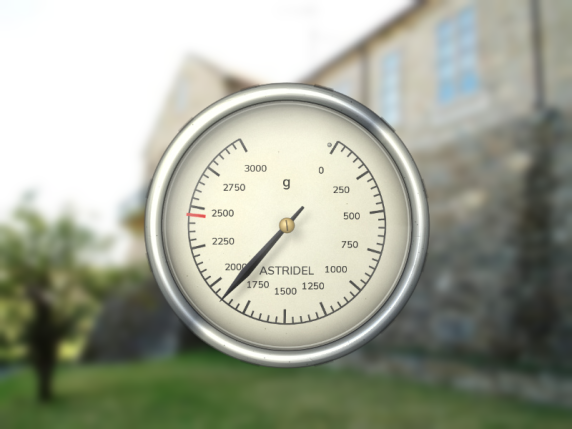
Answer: 1900 g
